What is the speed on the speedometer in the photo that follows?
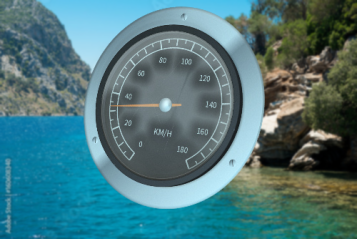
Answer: 32.5 km/h
